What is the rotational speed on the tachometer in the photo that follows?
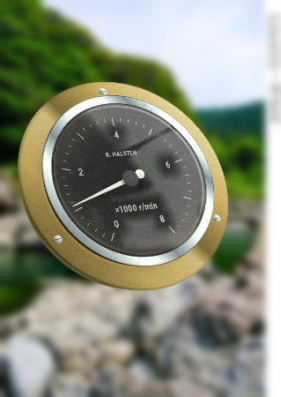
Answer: 1100 rpm
